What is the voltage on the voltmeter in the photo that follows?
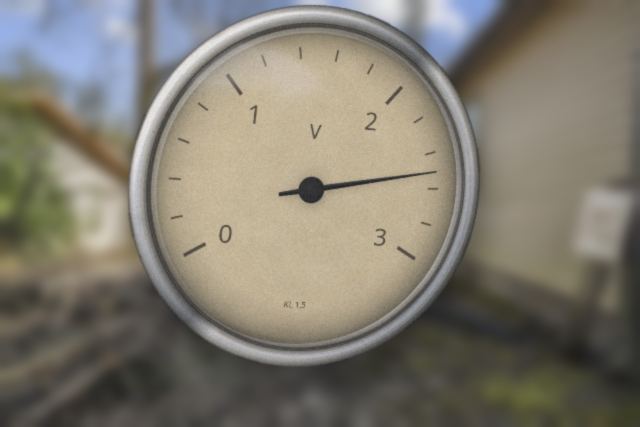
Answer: 2.5 V
